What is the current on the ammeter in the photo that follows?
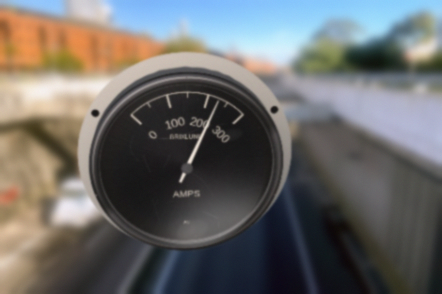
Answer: 225 A
